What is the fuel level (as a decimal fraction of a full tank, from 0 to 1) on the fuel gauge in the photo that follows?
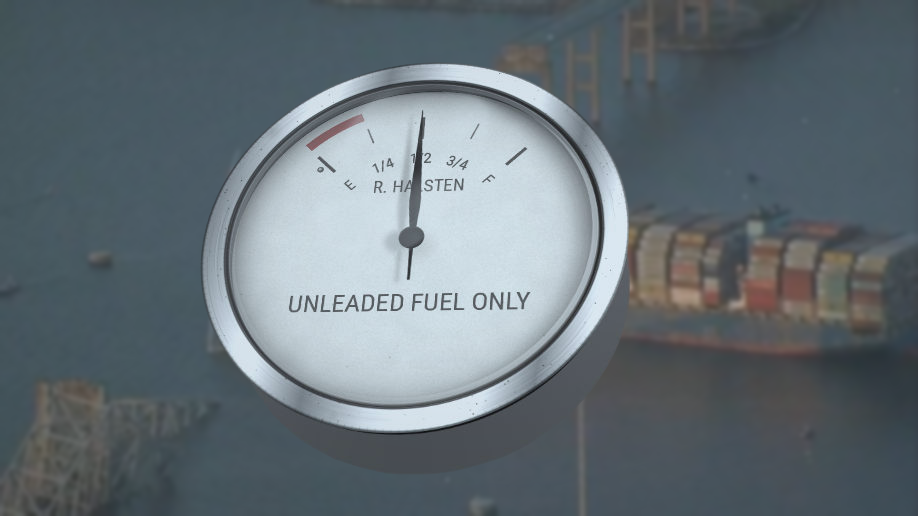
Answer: 0.5
